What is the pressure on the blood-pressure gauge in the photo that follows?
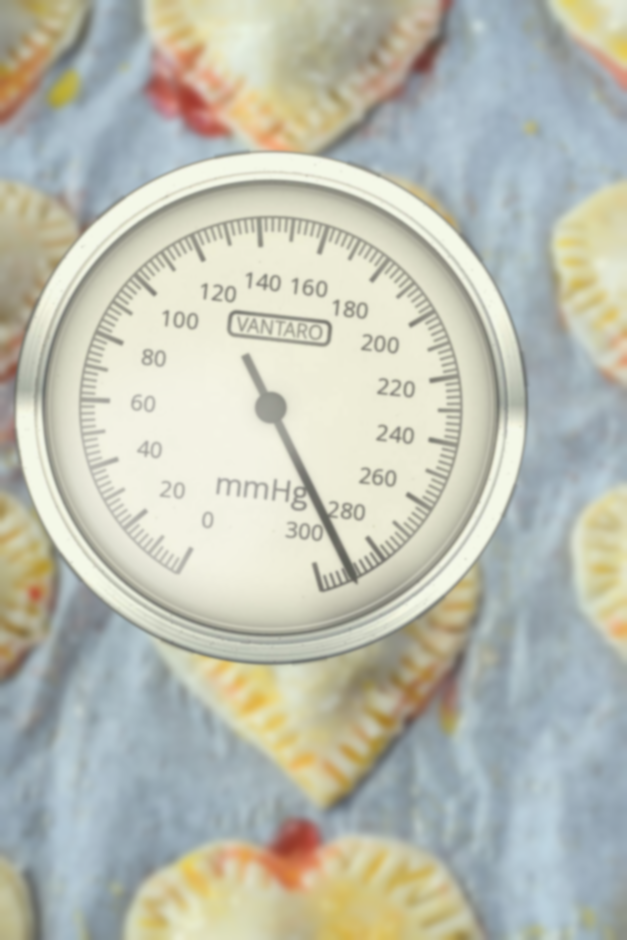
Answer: 290 mmHg
